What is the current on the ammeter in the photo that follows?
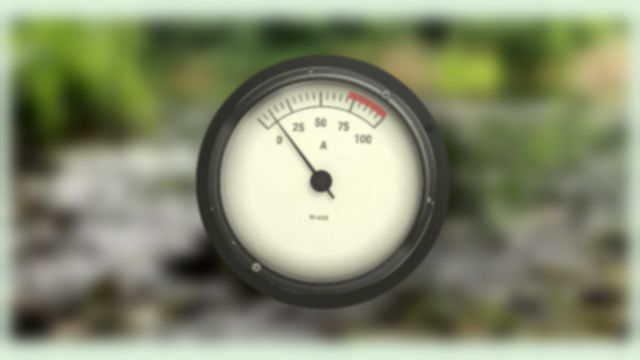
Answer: 10 A
